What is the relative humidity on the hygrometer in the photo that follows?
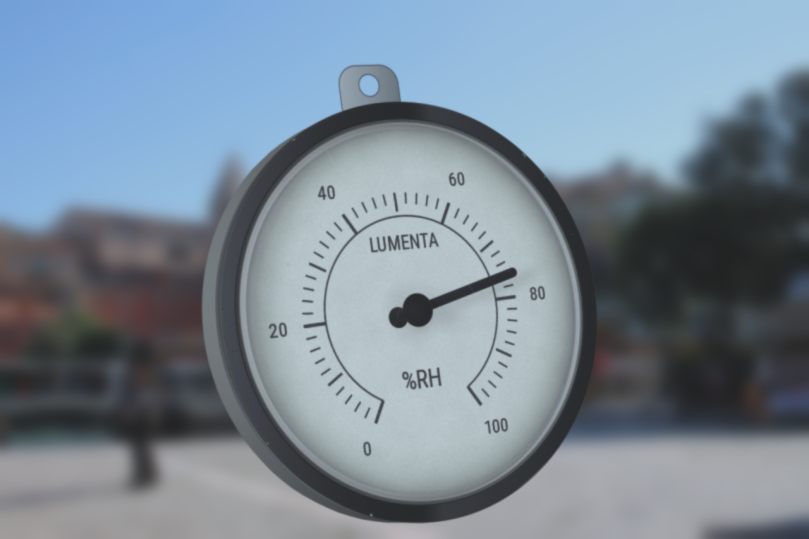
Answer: 76 %
